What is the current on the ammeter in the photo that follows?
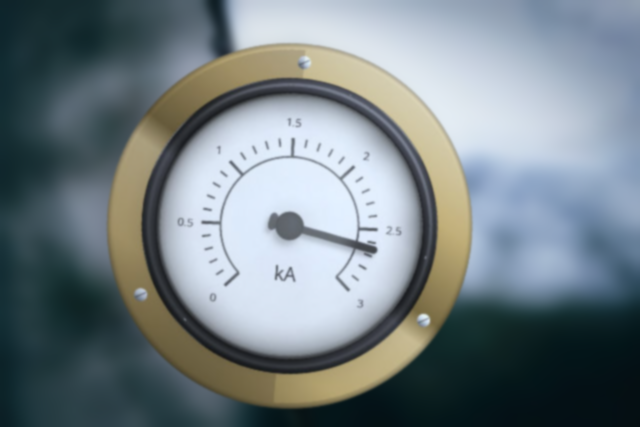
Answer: 2.65 kA
